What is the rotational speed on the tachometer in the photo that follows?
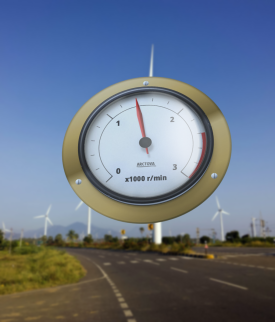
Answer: 1400 rpm
